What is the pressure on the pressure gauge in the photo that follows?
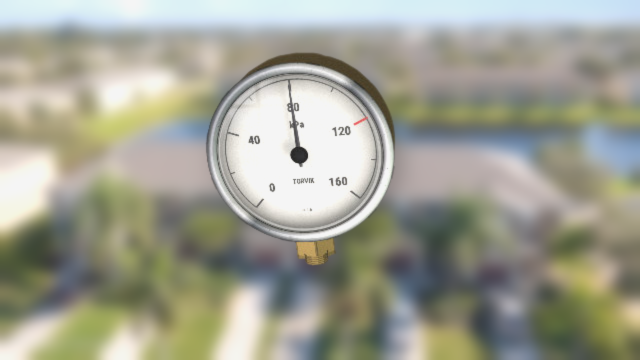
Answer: 80 kPa
